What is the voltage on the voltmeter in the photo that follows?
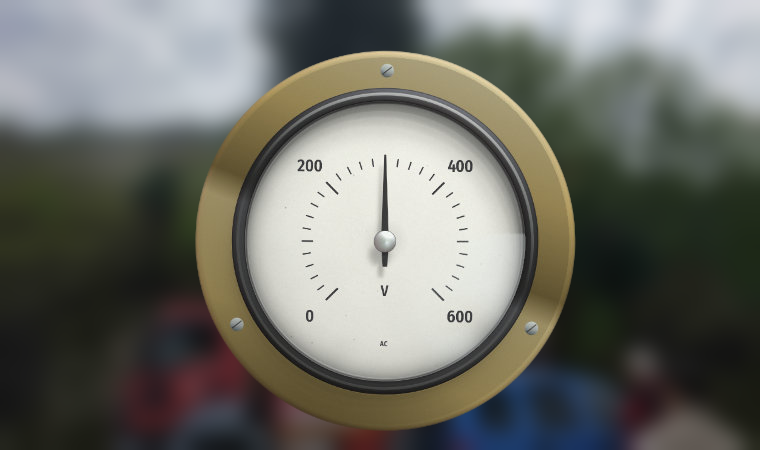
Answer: 300 V
